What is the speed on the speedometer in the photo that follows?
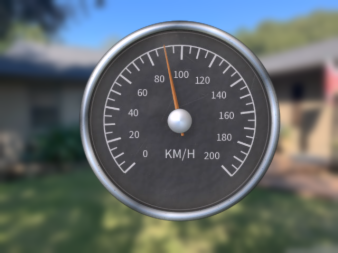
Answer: 90 km/h
